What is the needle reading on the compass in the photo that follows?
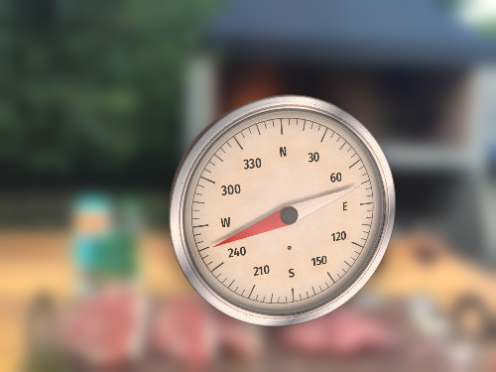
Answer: 255 °
